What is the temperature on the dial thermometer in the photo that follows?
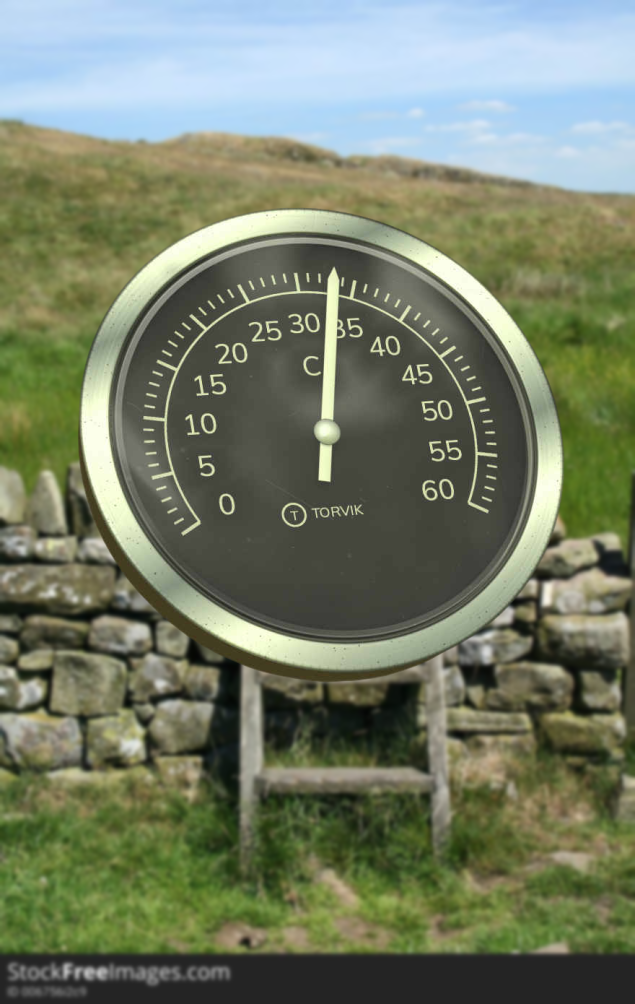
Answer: 33 °C
